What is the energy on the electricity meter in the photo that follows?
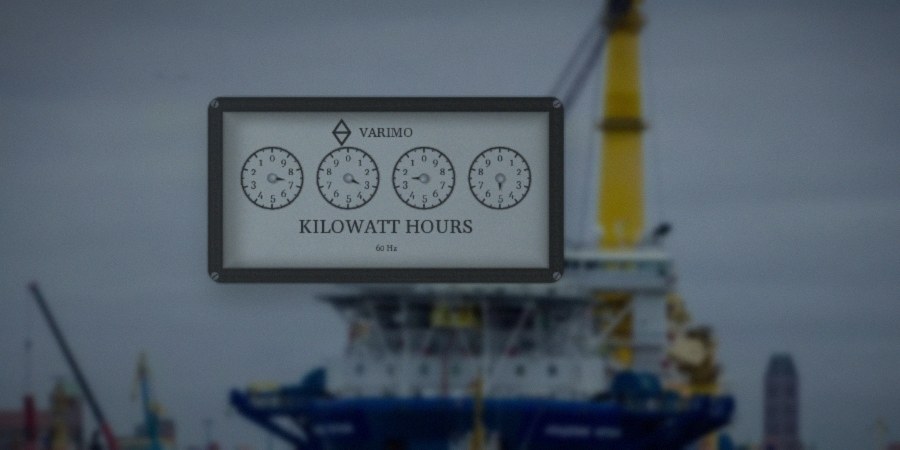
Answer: 7325 kWh
